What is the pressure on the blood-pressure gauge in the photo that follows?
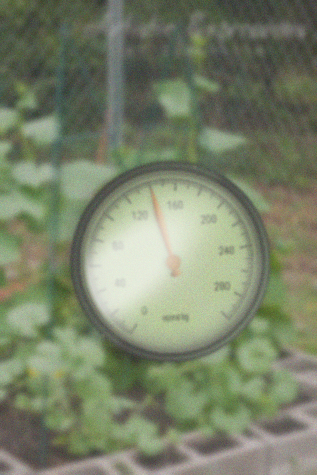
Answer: 140 mmHg
